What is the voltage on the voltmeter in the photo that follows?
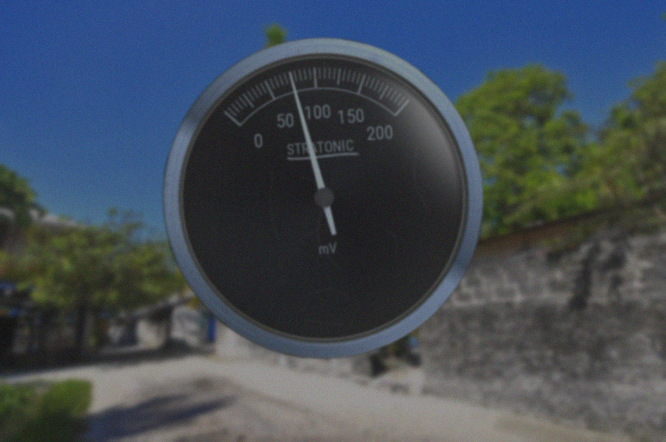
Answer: 75 mV
